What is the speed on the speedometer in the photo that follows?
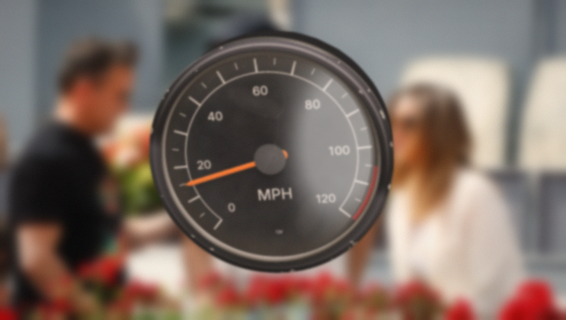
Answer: 15 mph
